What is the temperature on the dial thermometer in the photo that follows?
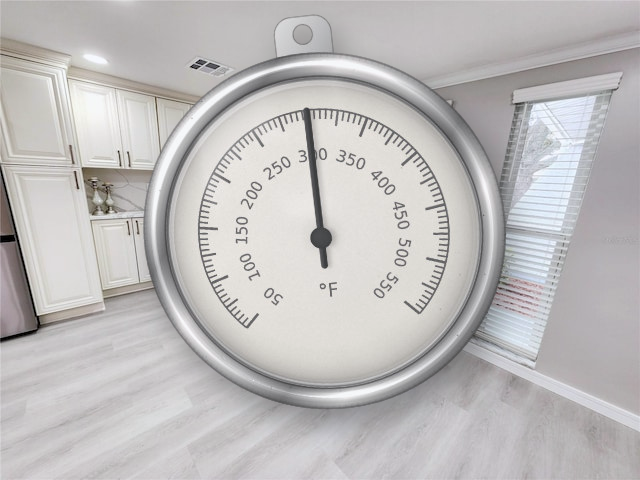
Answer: 300 °F
